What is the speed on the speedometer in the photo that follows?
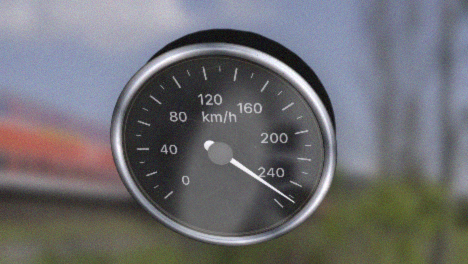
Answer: 250 km/h
